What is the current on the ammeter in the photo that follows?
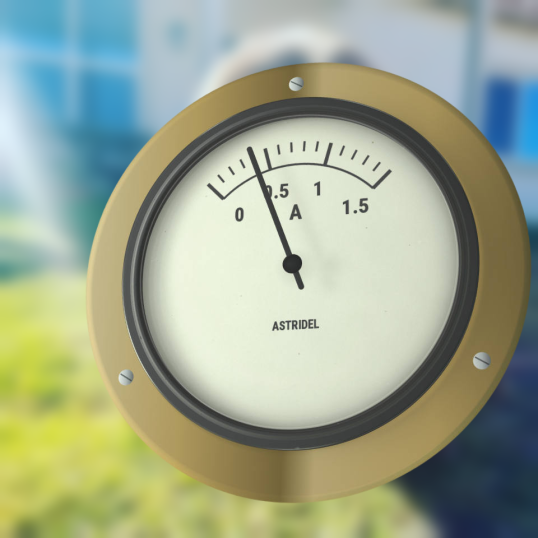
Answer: 0.4 A
